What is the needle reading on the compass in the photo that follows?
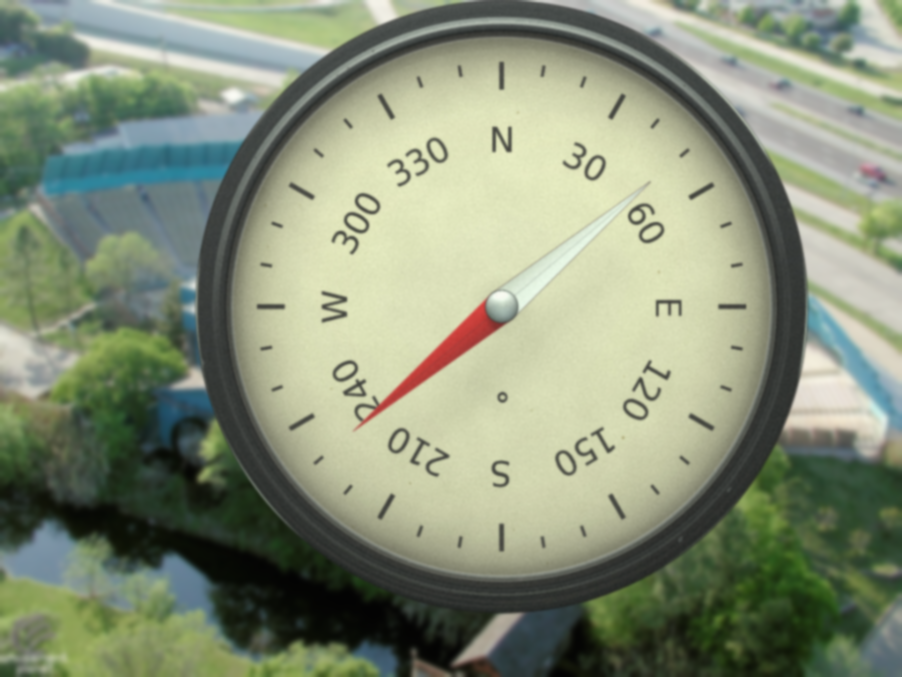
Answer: 230 °
